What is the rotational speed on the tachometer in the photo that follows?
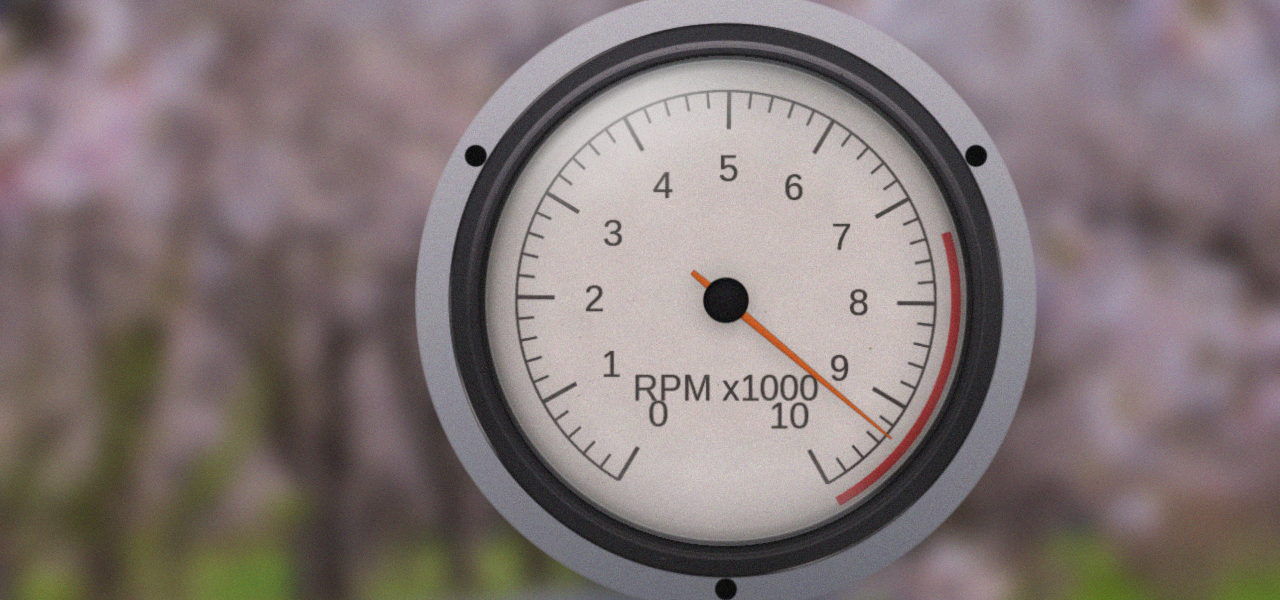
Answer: 9300 rpm
